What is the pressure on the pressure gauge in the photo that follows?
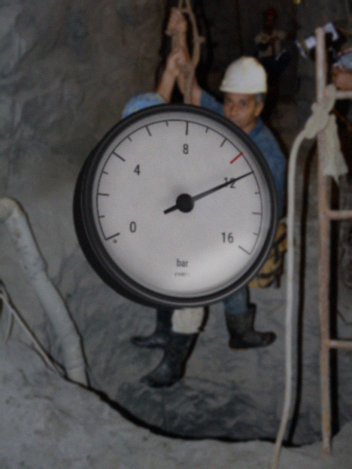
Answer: 12 bar
